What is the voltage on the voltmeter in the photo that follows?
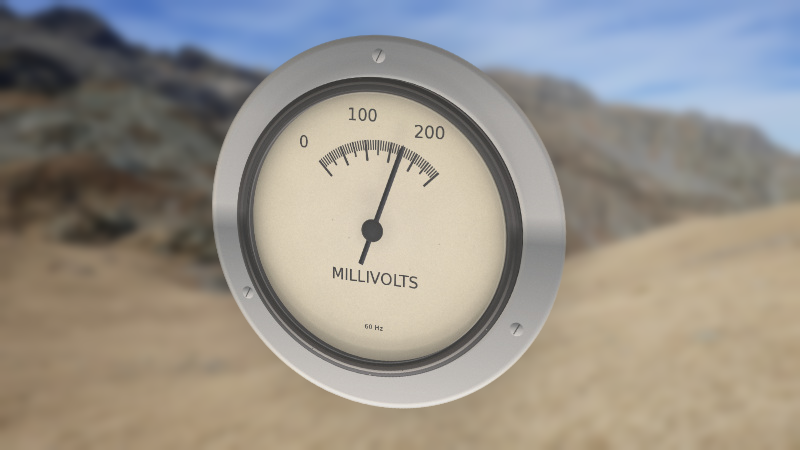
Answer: 175 mV
